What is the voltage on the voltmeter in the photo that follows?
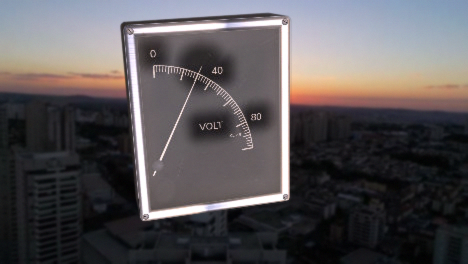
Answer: 30 V
